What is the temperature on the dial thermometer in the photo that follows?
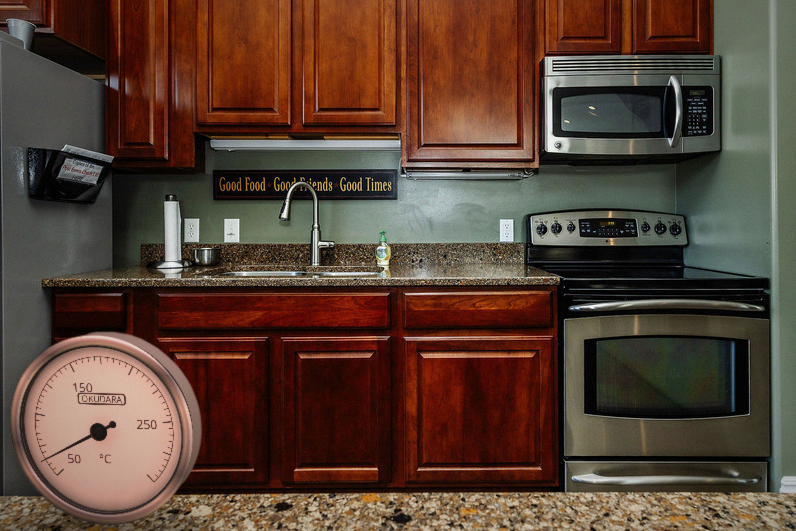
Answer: 65 °C
